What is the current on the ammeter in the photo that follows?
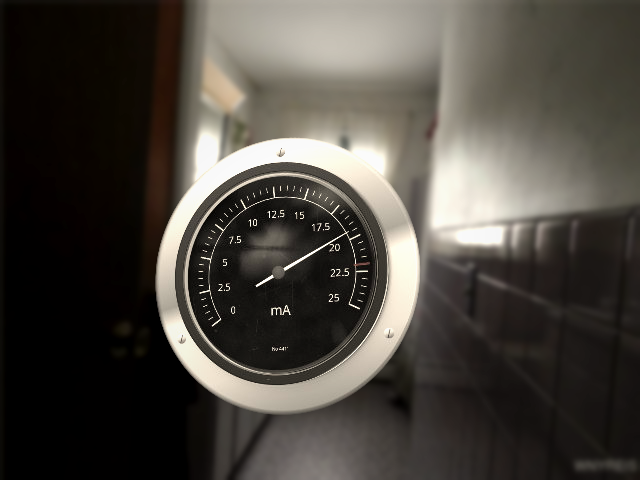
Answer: 19.5 mA
